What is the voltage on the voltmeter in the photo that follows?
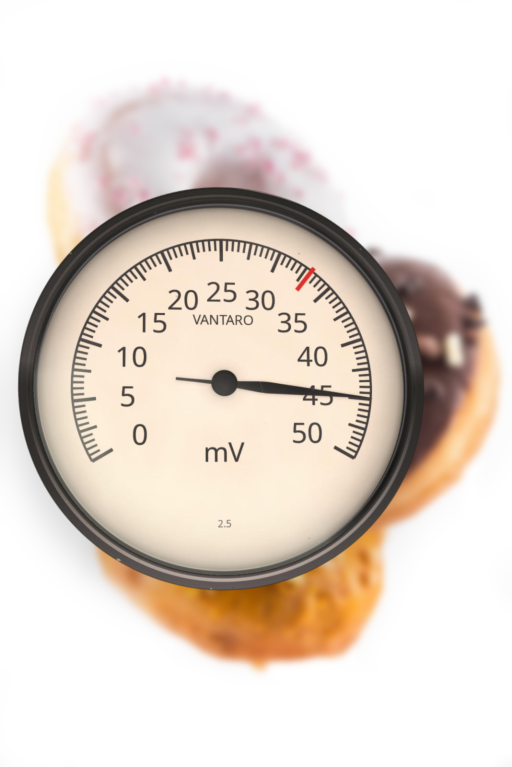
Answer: 45 mV
